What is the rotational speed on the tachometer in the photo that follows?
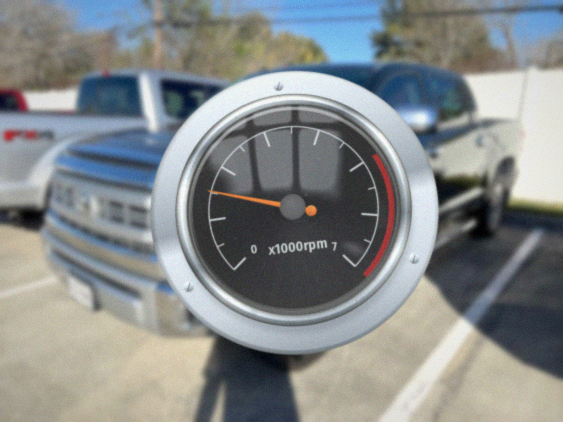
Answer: 1500 rpm
